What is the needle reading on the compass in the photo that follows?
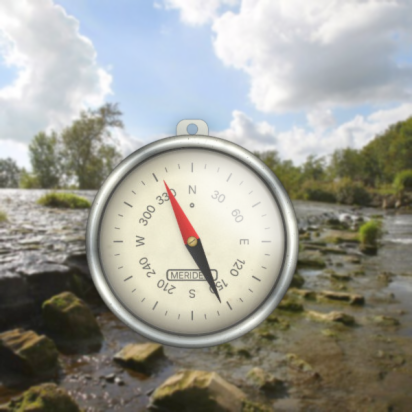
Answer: 335 °
